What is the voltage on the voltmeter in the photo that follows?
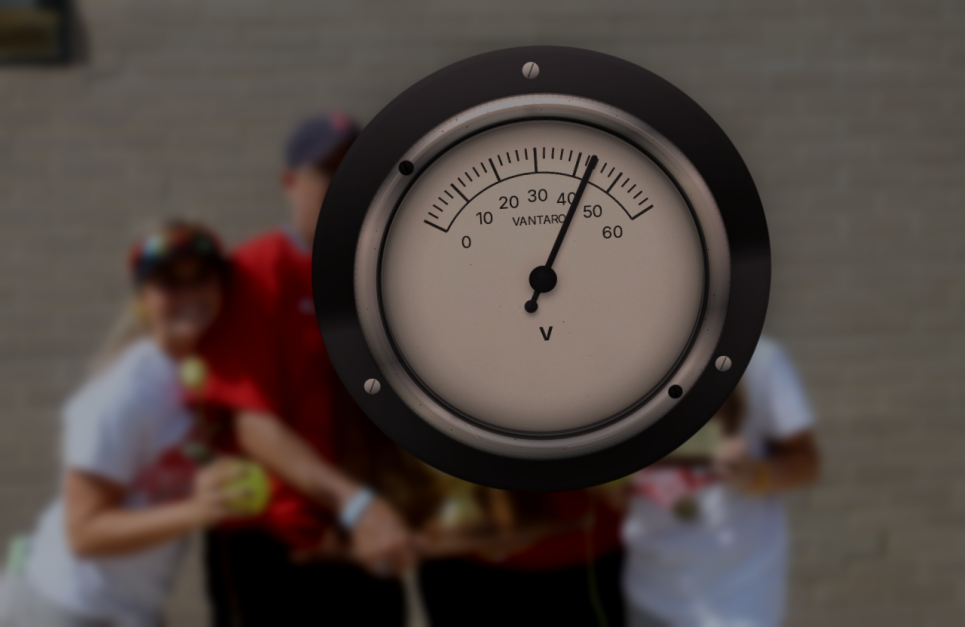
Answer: 43 V
